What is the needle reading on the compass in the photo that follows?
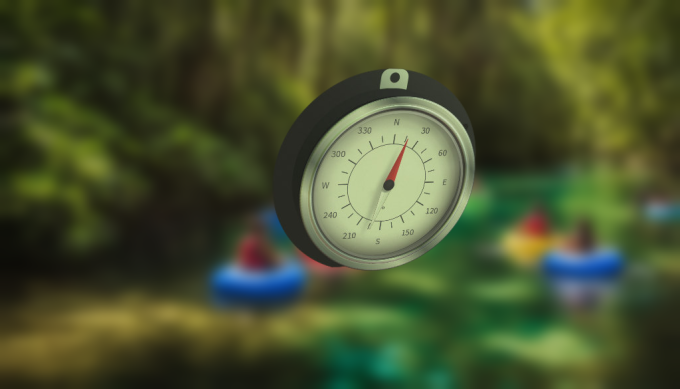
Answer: 15 °
